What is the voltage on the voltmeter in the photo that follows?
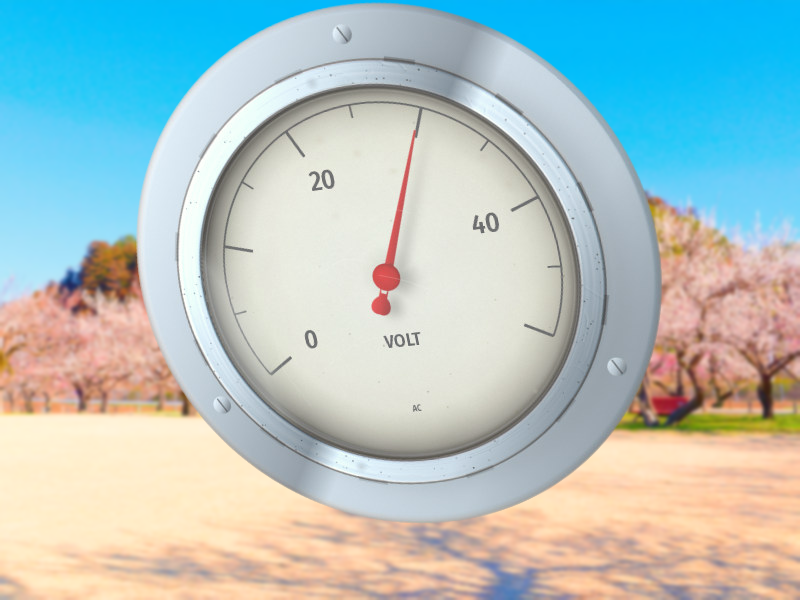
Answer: 30 V
